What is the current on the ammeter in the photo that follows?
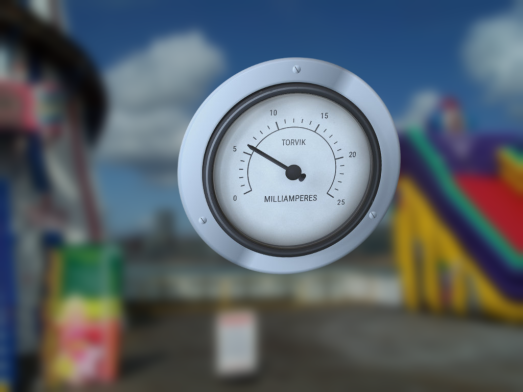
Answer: 6 mA
